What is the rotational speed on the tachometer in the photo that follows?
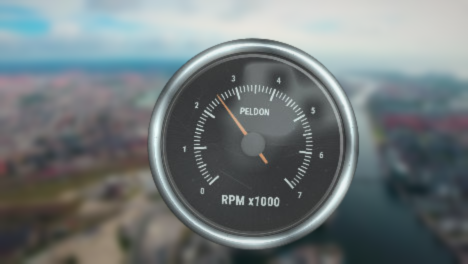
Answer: 2500 rpm
